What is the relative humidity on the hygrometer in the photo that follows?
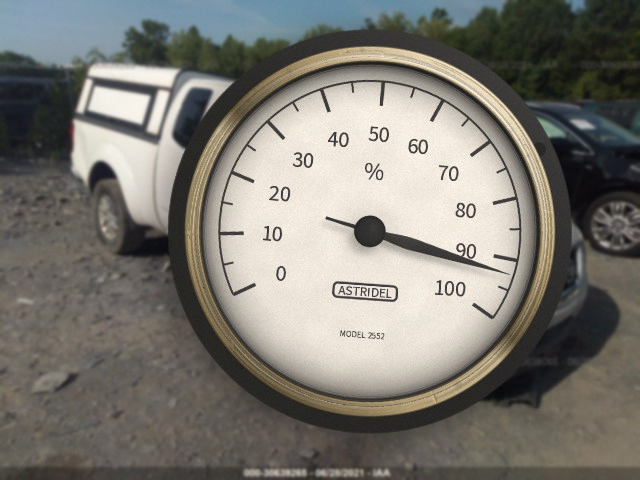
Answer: 92.5 %
